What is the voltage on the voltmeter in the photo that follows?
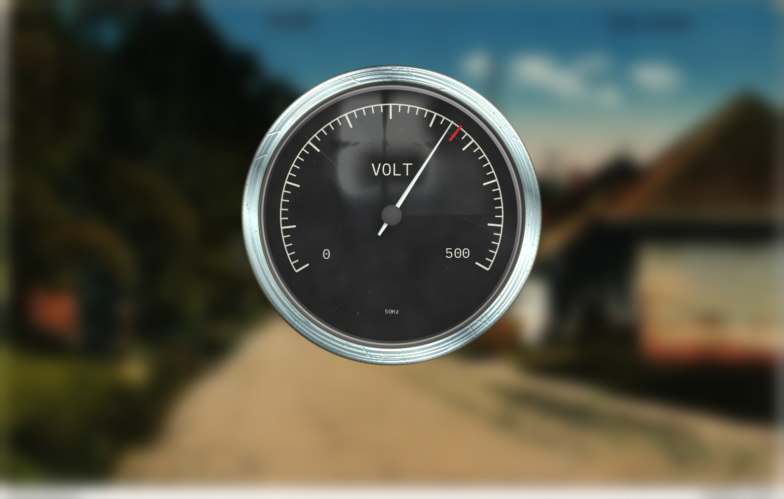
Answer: 320 V
